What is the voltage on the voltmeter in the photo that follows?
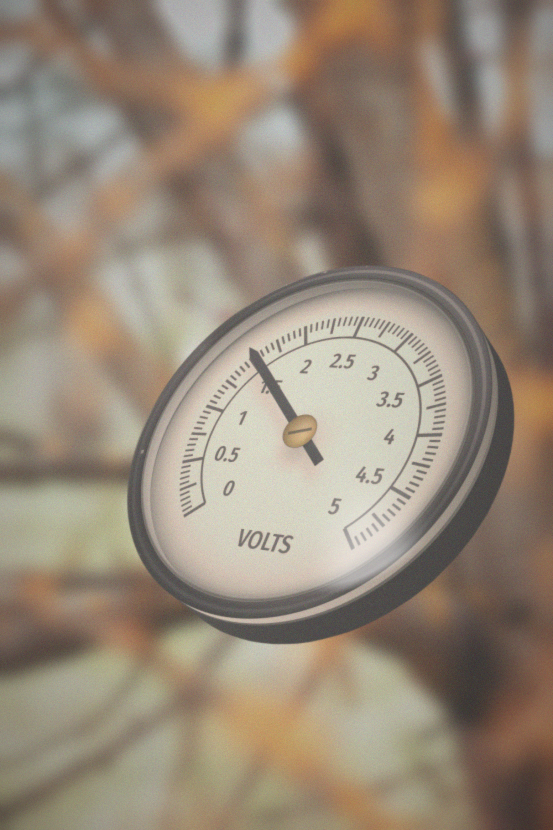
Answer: 1.55 V
